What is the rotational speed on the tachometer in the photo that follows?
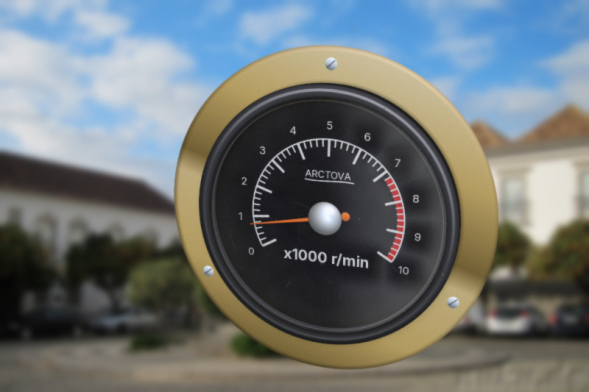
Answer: 800 rpm
